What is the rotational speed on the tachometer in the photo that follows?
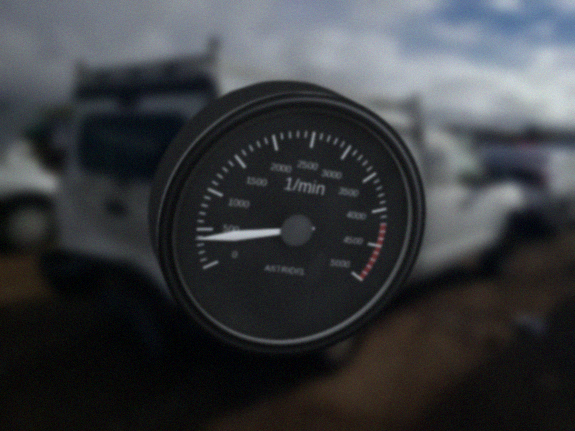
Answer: 400 rpm
